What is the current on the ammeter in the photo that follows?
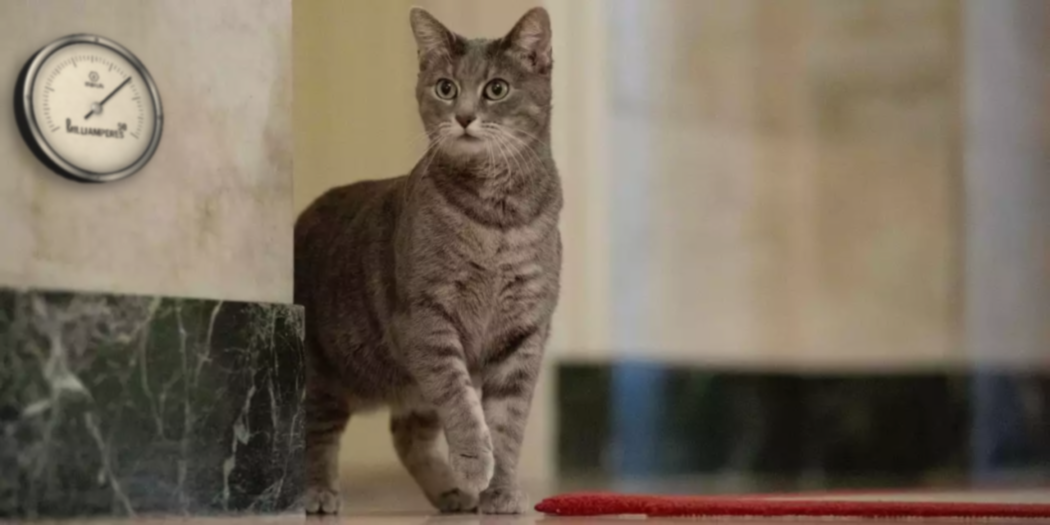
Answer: 35 mA
